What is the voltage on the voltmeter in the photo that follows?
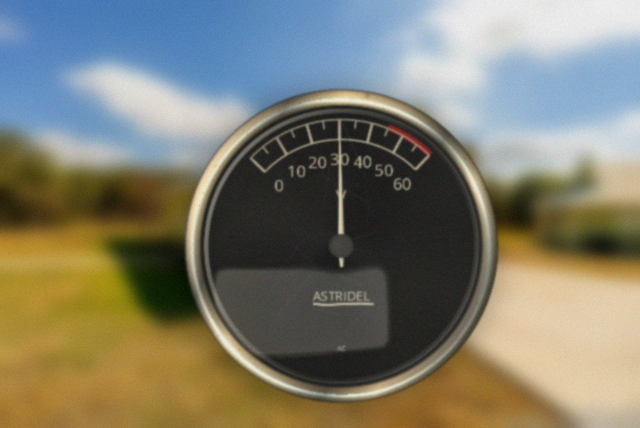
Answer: 30 V
